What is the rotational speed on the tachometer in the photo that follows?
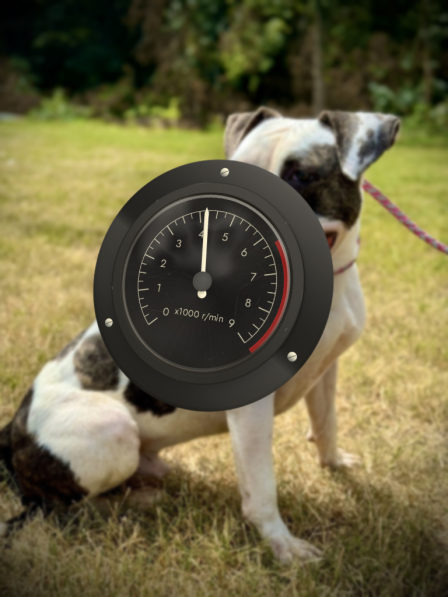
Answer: 4250 rpm
